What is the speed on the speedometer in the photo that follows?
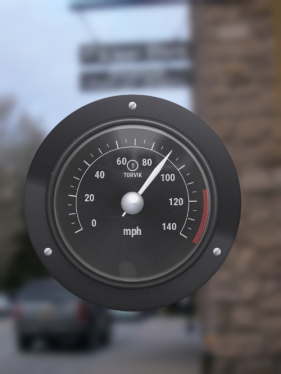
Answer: 90 mph
